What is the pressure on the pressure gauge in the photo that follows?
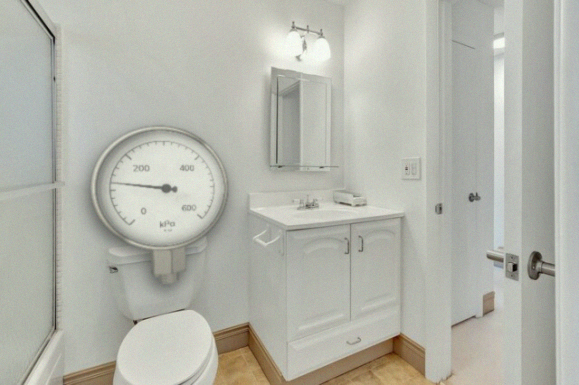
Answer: 120 kPa
